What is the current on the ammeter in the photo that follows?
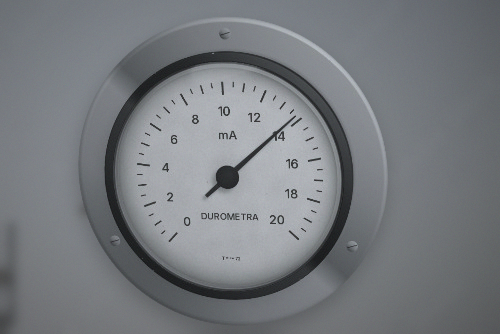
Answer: 13.75 mA
